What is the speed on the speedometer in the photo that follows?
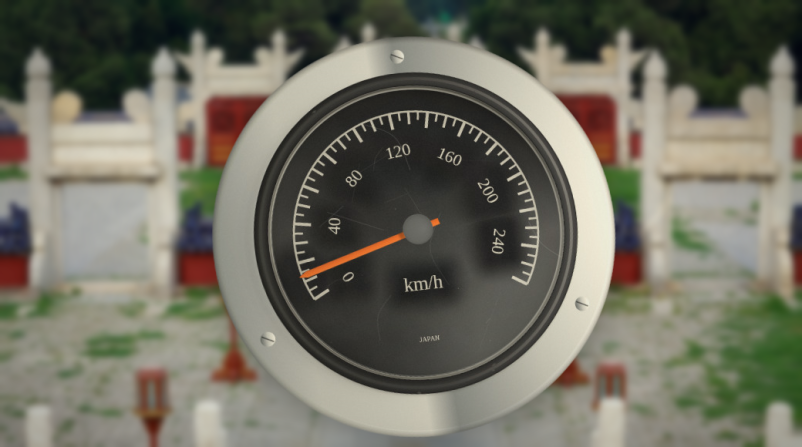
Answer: 12.5 km/h
